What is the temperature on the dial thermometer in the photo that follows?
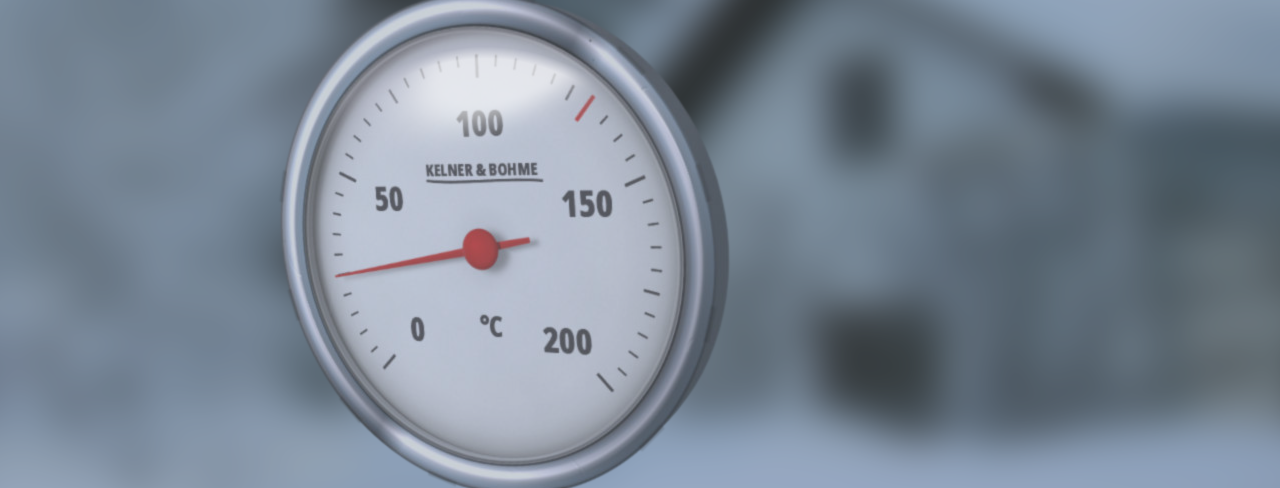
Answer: 25 °C
